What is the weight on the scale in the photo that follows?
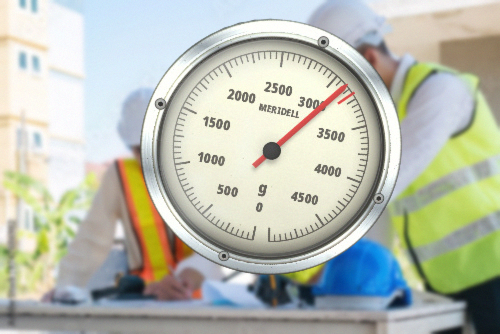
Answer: 3100 g
